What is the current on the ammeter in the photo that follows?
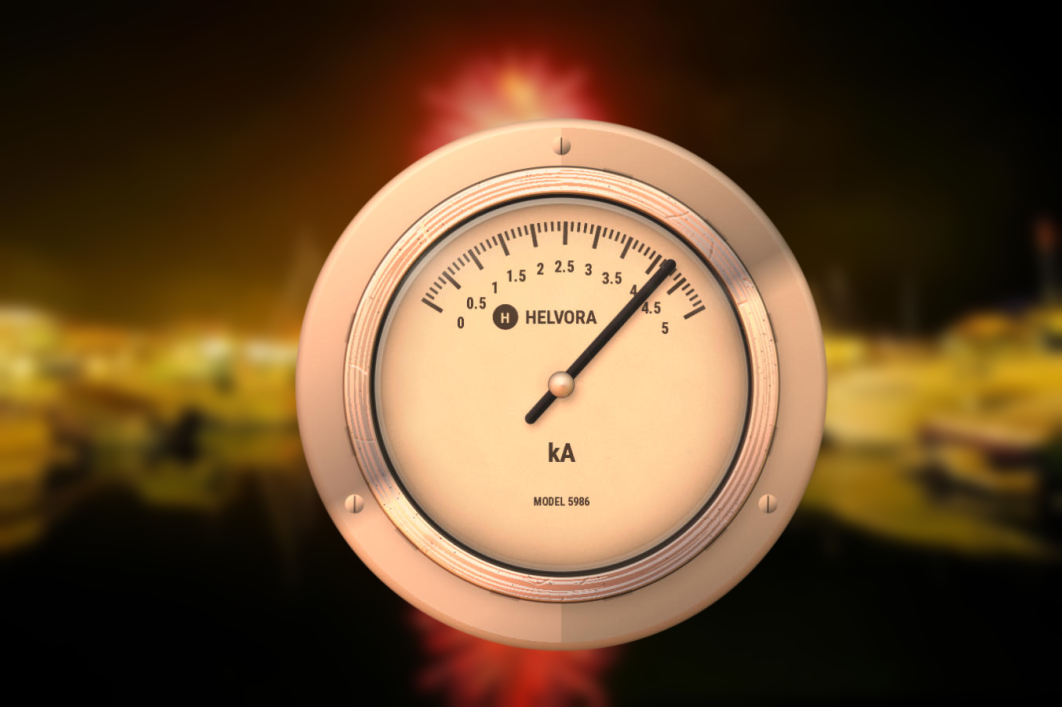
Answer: 4.2 kA
